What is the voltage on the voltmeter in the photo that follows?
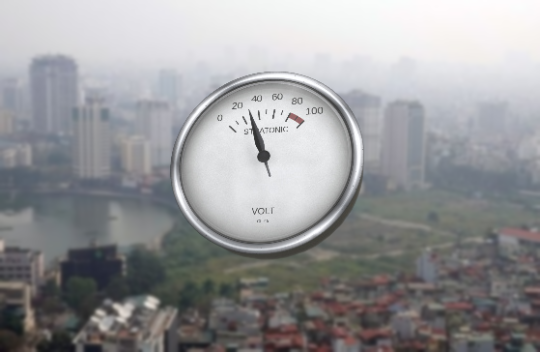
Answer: 30 V
